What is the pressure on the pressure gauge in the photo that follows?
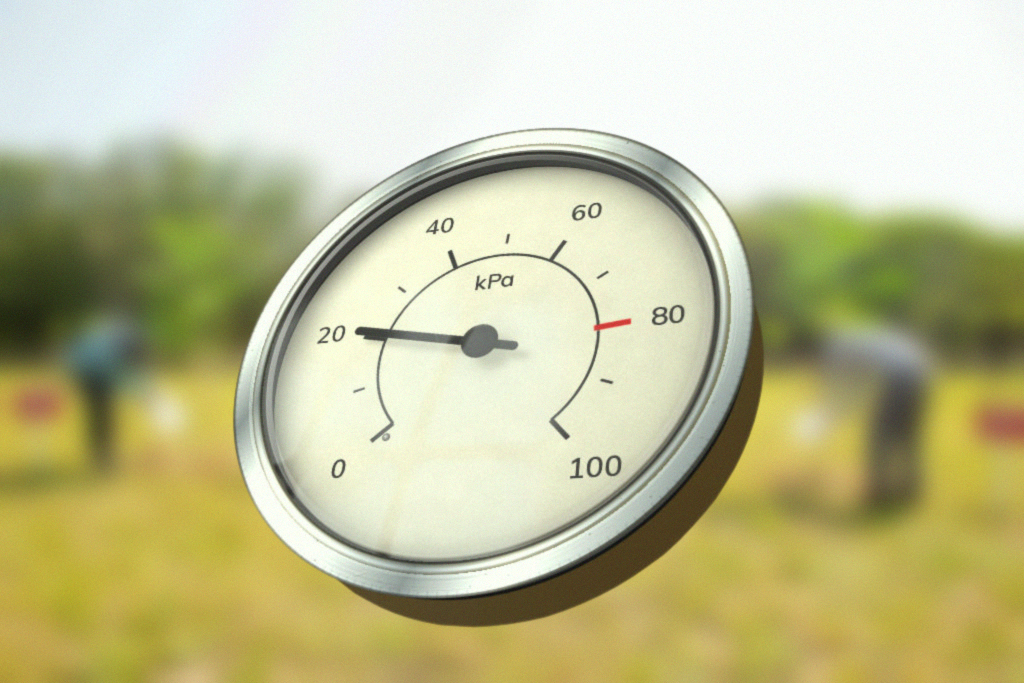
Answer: 20 kPa
